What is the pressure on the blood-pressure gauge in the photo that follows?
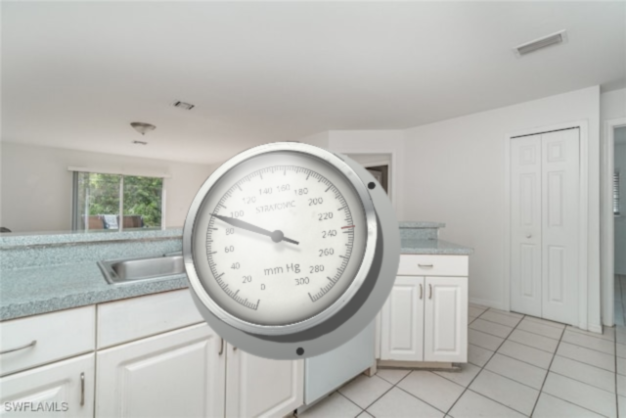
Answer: 90 mmHg
